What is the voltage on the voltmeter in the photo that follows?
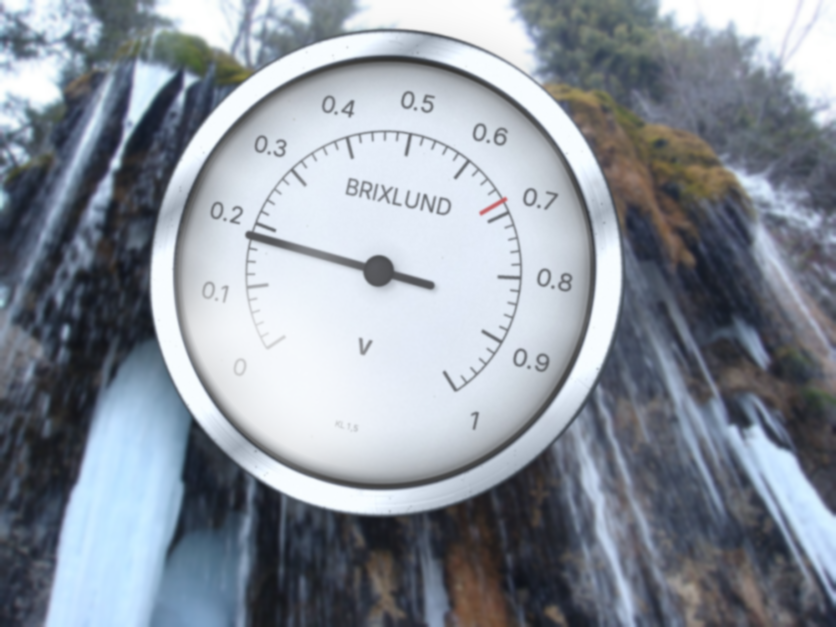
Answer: 0.18 V
